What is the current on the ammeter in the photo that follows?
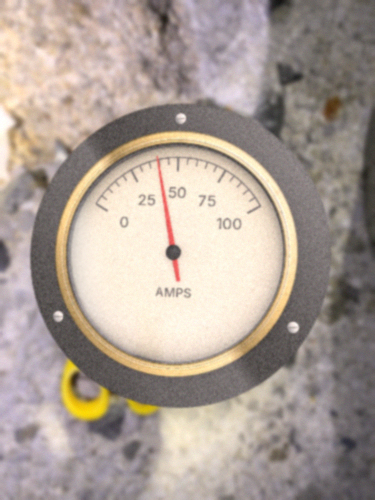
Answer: 40 A
